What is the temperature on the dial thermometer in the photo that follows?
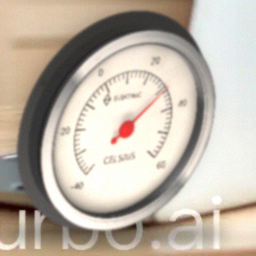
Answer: 30 °C
